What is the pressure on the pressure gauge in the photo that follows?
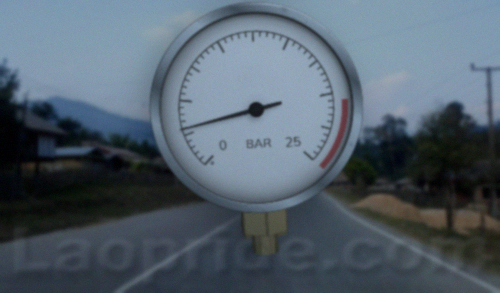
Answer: 3 bar
